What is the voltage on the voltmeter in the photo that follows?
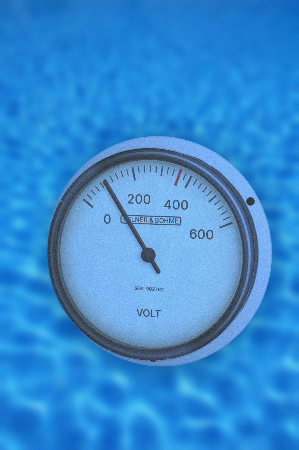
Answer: 100 V
